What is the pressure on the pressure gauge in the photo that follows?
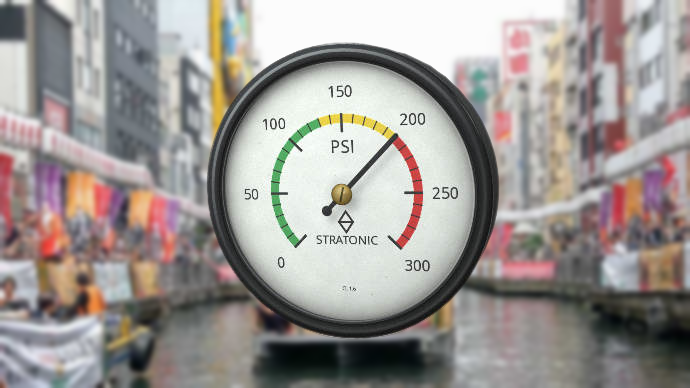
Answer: 200 psi
